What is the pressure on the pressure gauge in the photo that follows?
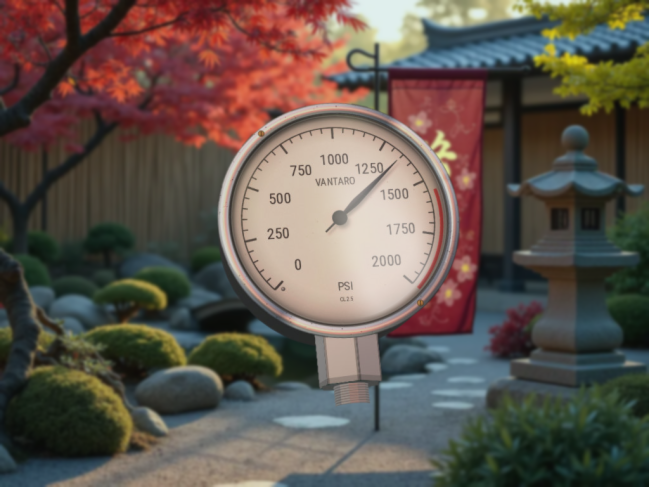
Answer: 1350 psi
